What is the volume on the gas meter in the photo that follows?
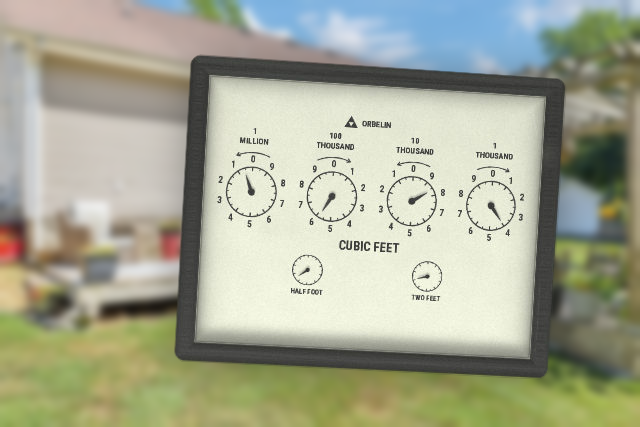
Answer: 58400 ft³
